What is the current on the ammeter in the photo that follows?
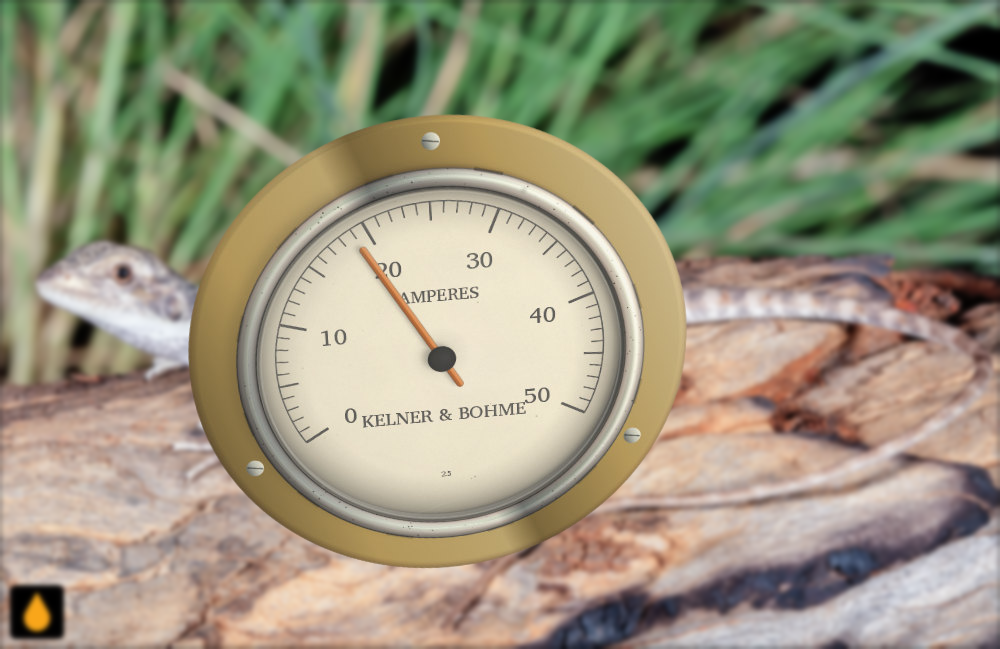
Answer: 19 A
